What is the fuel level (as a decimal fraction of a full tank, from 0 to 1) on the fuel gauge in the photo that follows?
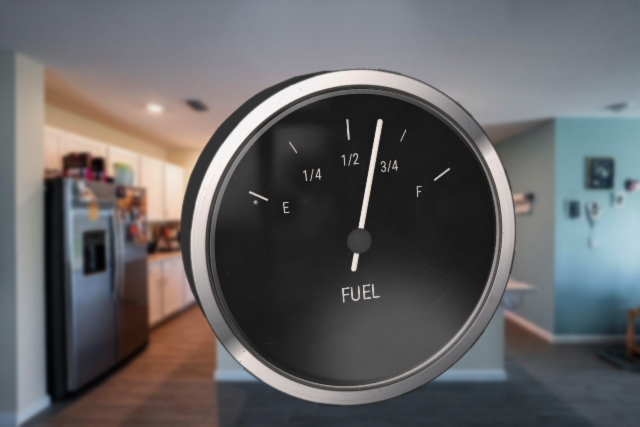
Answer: 0.625
